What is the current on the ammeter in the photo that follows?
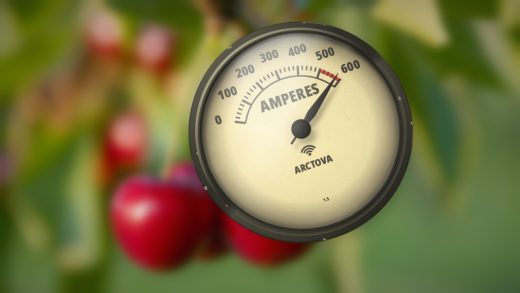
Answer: 580 A
